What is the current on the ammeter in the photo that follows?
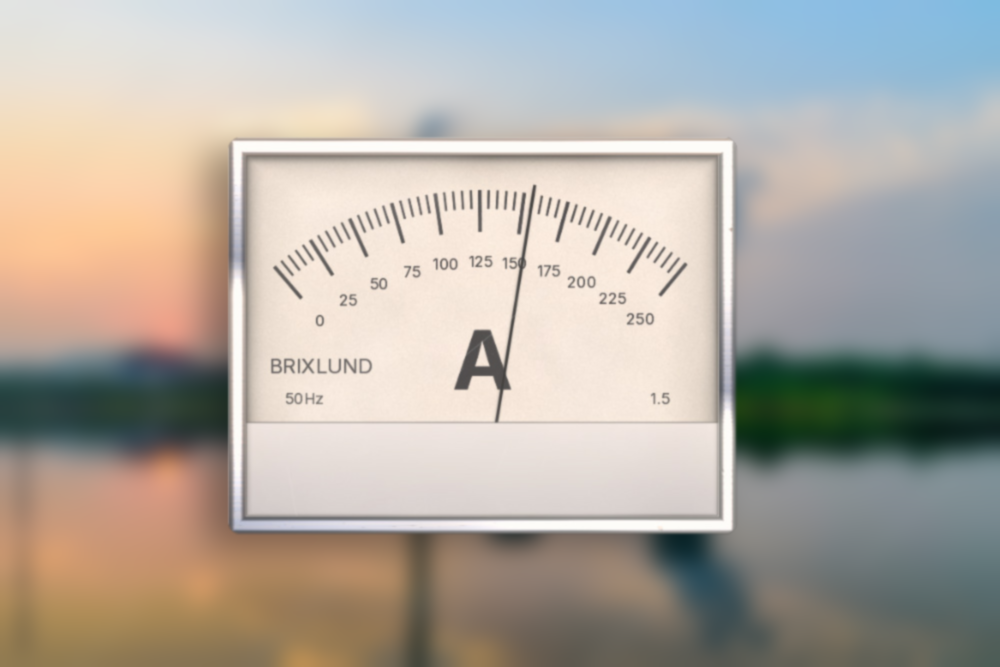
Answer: 155 A
